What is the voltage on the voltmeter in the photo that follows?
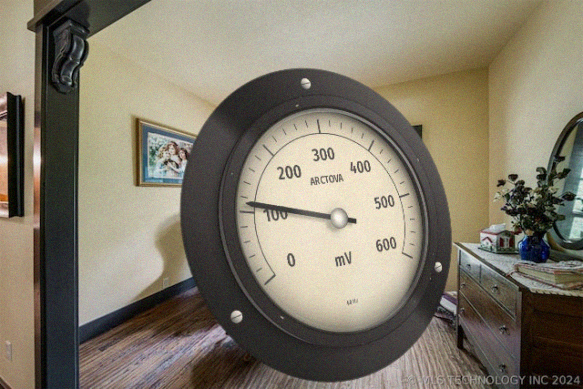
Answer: 110 mV
